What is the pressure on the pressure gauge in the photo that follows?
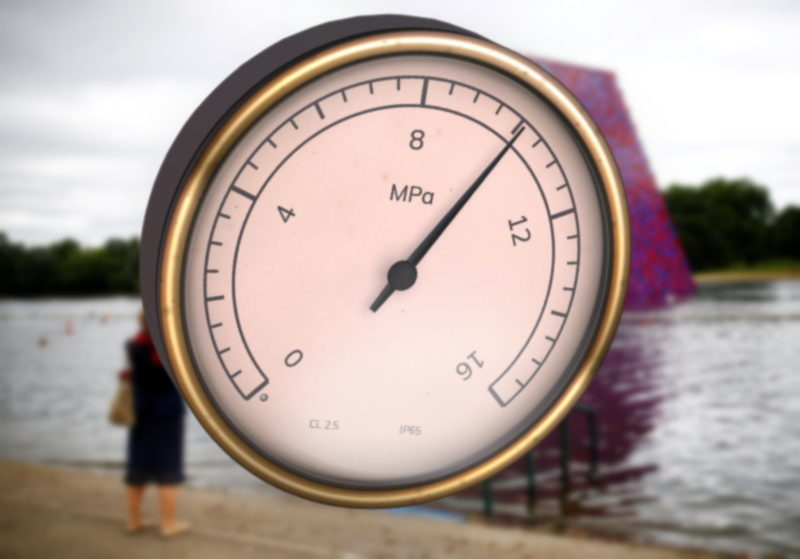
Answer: 10 MPa
